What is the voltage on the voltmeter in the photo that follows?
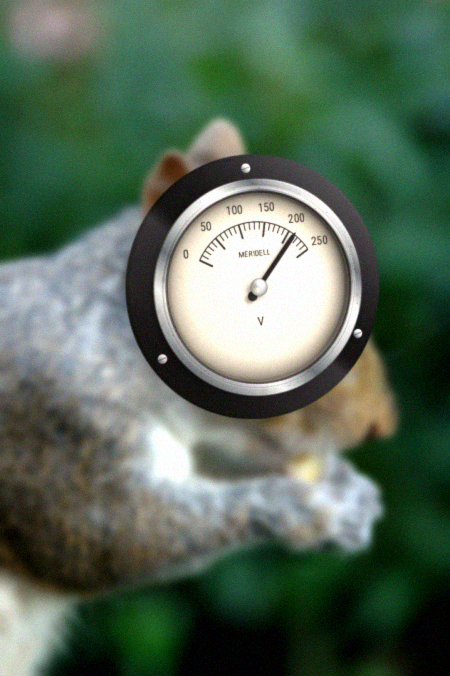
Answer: 210 V
